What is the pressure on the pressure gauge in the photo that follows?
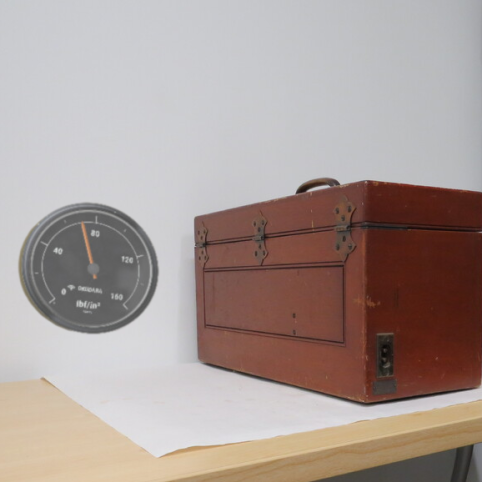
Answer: 70 psi
